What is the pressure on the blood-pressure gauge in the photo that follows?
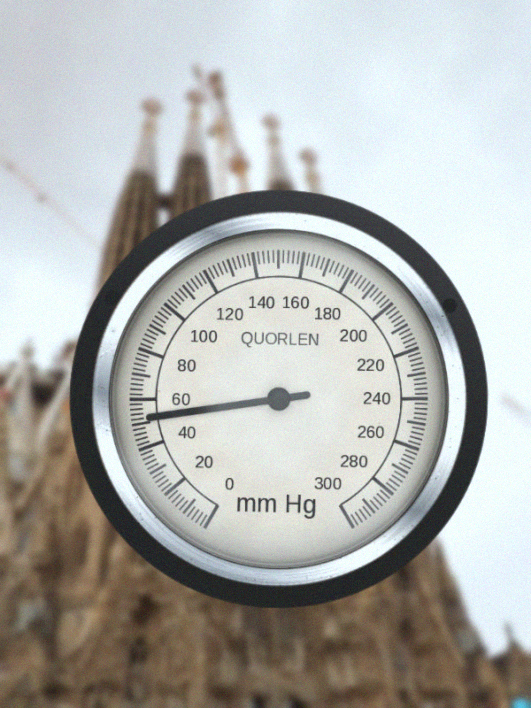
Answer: 52 mmHg
